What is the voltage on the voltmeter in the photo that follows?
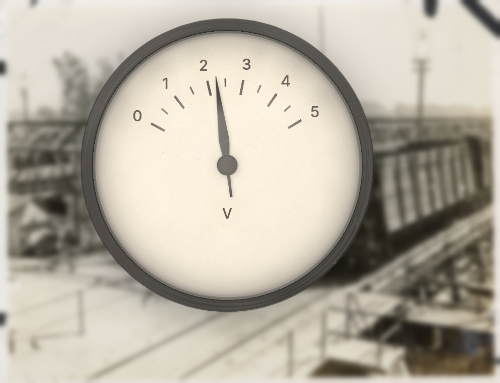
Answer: 2.25 V
